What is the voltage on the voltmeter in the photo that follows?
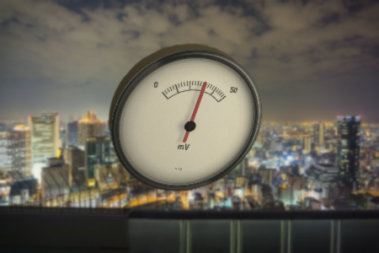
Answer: 30 mV
